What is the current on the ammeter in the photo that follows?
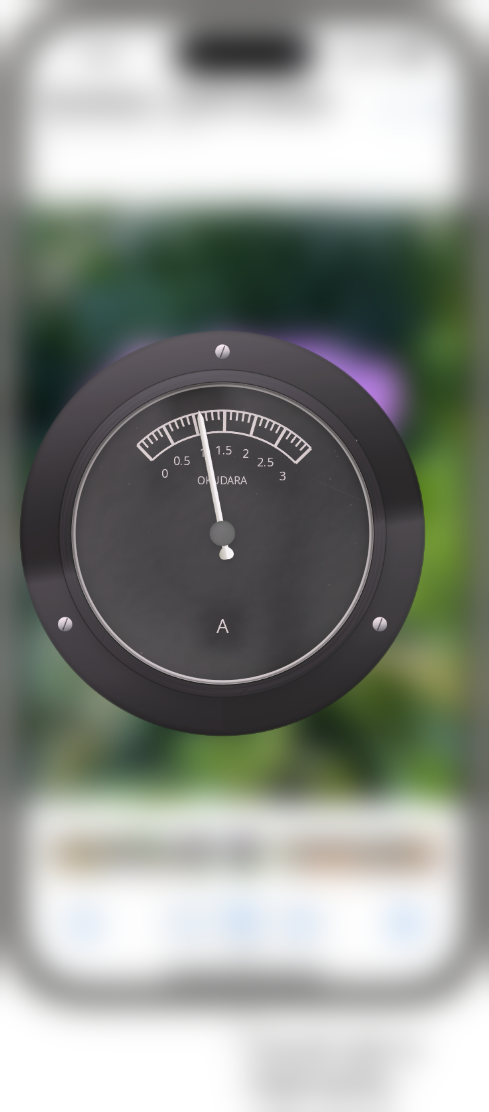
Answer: 1.1 A
